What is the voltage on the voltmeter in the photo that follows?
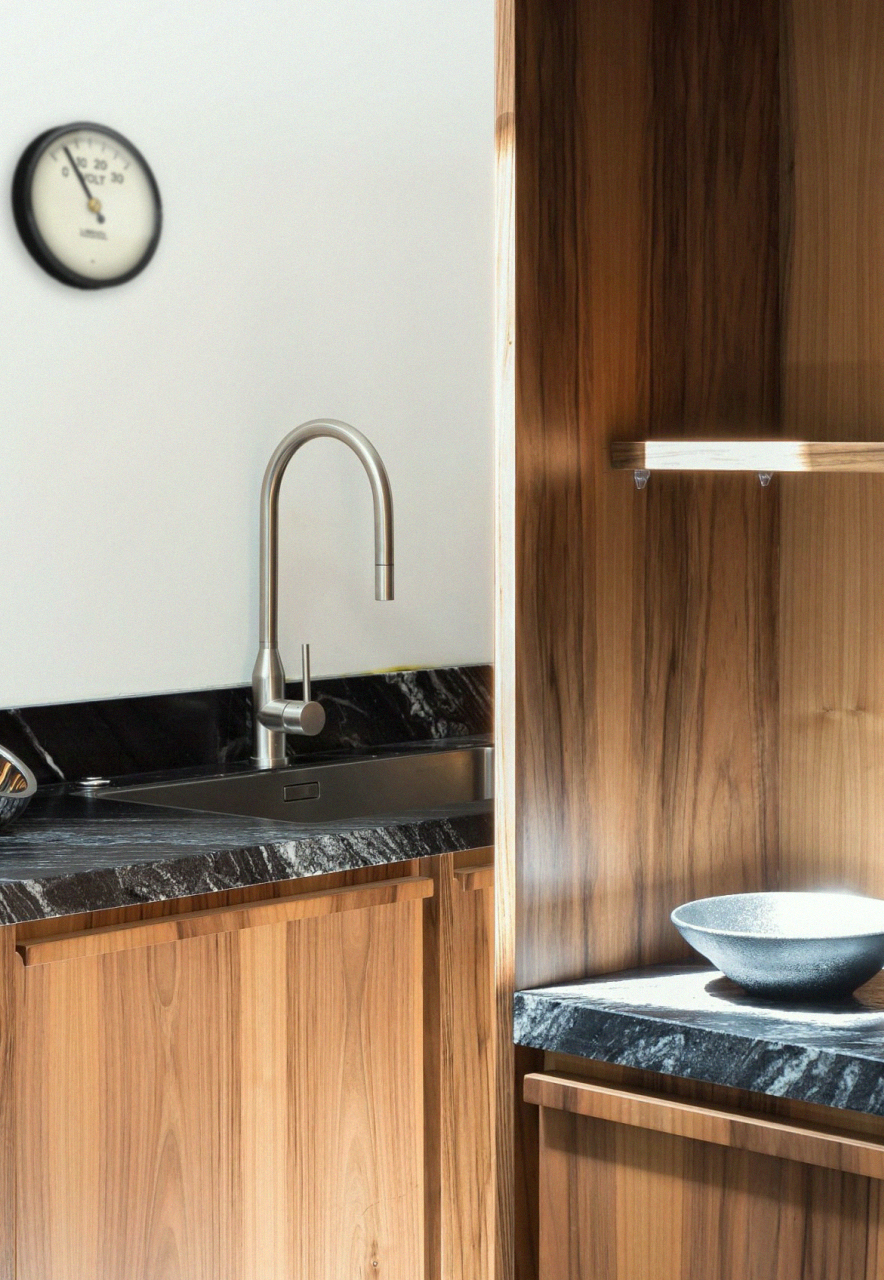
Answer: 5 V
